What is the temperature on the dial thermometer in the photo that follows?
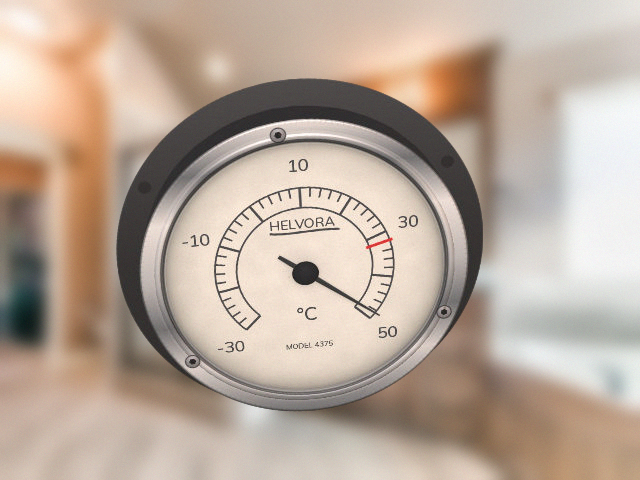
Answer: 48 °C
